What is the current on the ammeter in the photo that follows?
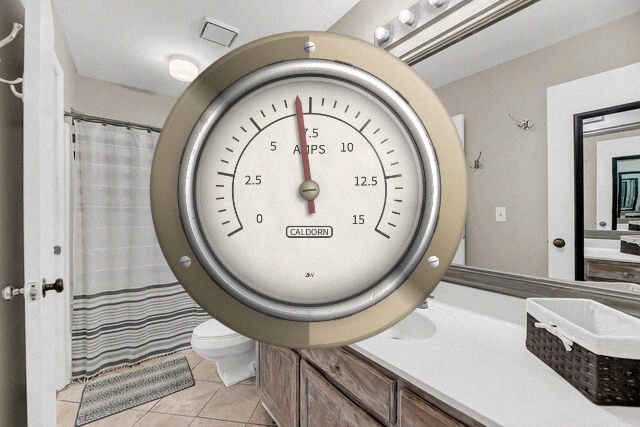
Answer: 7 A
